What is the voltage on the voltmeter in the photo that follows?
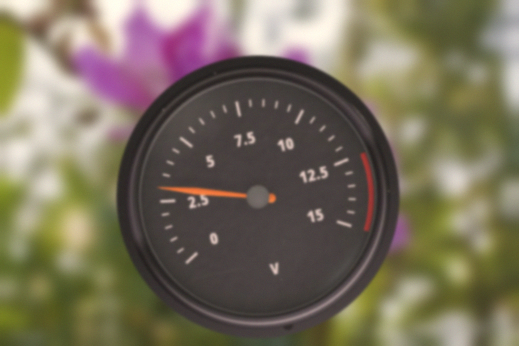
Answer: 3 V
